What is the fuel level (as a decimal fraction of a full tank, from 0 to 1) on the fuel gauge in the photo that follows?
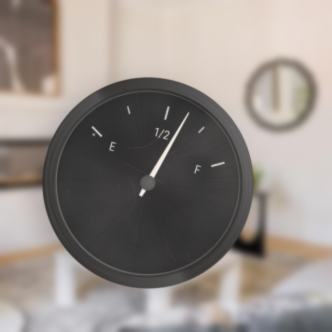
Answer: 0.625
